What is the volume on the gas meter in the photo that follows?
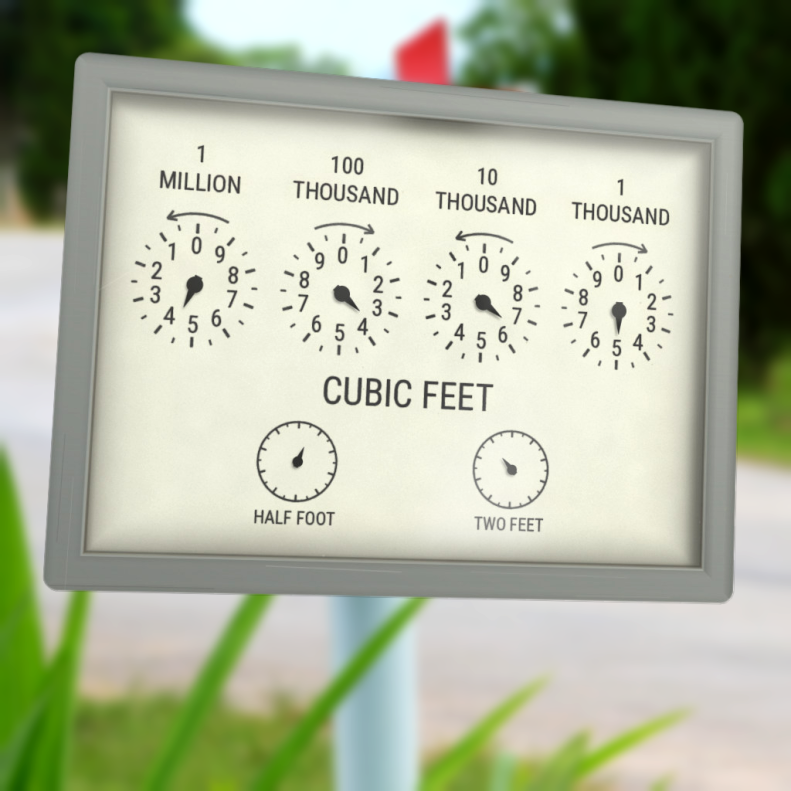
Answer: 436500 ft³
